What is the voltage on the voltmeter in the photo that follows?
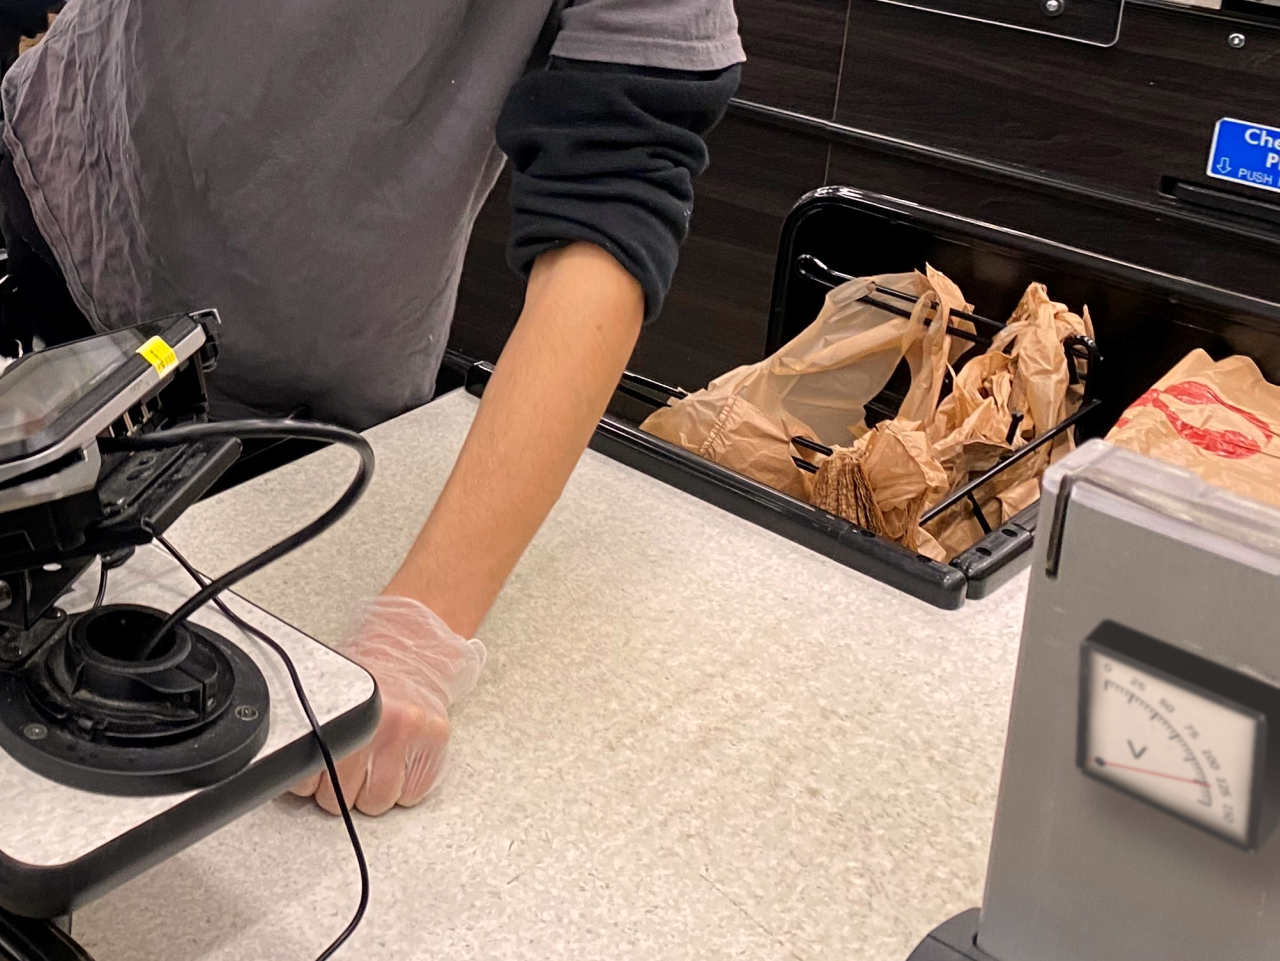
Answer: 125 V
